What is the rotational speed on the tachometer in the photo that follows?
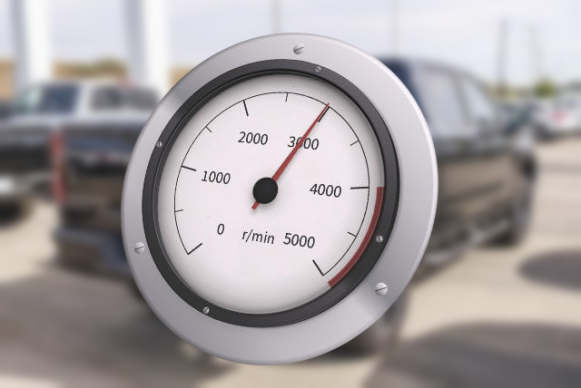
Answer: 3000 rpm
